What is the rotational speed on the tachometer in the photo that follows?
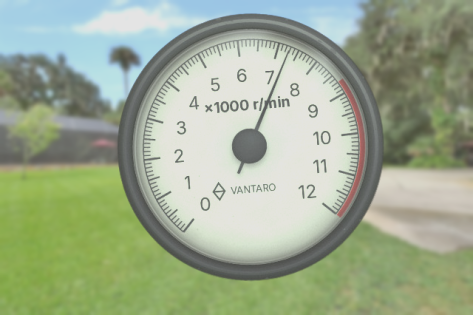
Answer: 7300 rpm
